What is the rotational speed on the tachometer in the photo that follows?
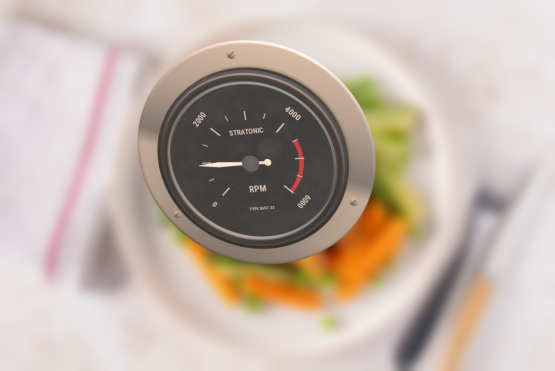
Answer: 1000 rpm
